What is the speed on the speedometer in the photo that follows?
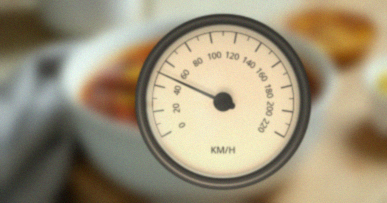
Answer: 50 km/h
